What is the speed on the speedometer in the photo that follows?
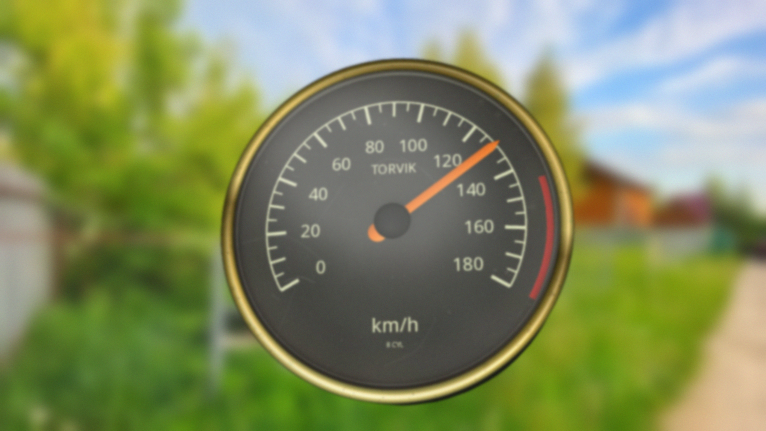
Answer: 130 km/h
